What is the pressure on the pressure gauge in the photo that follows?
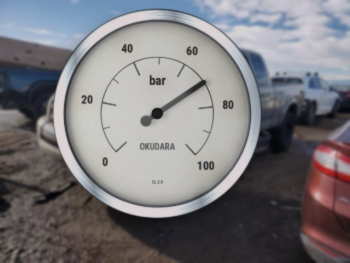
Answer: 70 bar
